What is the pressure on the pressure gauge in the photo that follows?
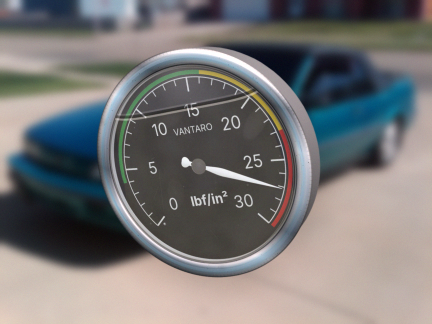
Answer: 27 psi
